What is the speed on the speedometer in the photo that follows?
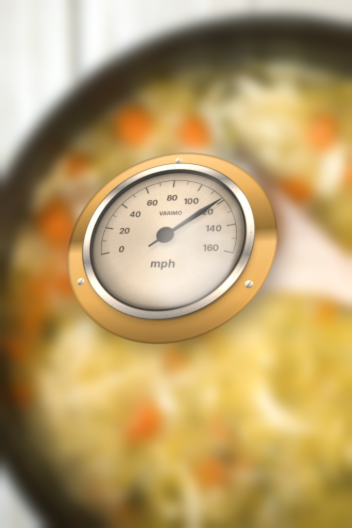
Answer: 120 mph
